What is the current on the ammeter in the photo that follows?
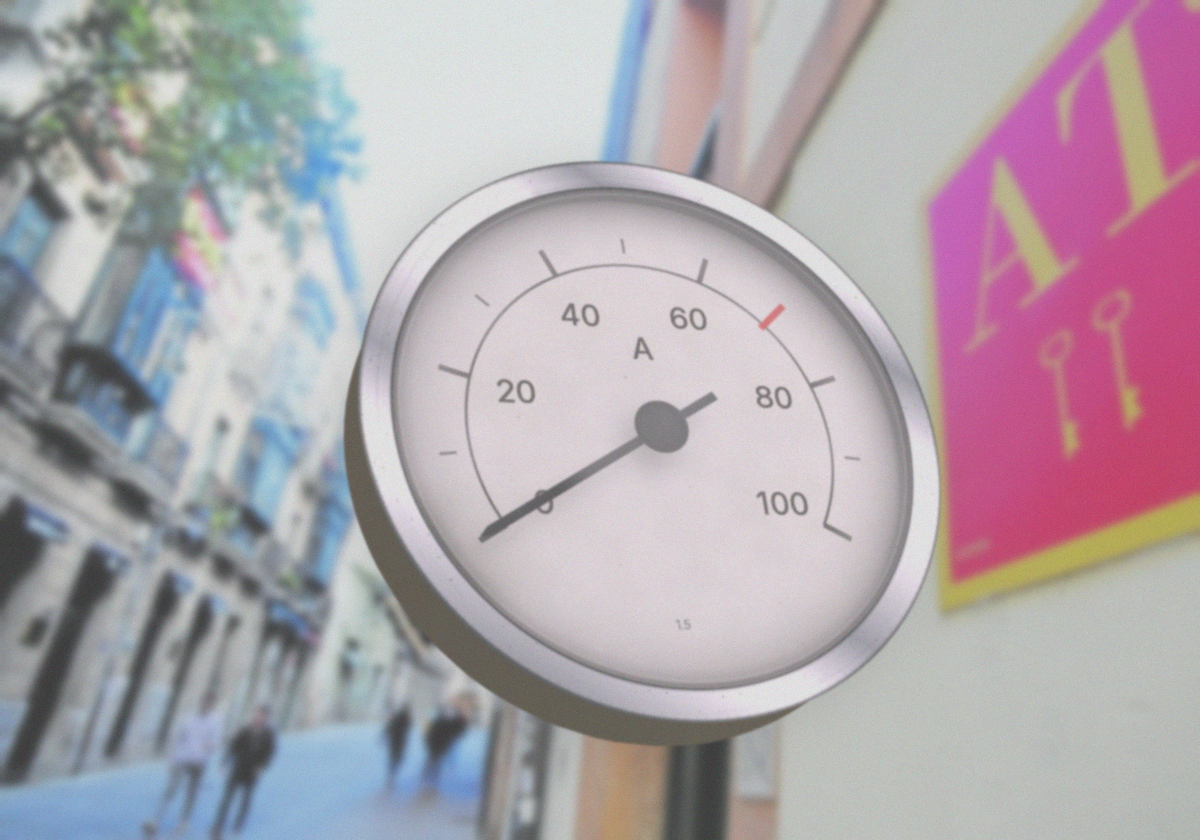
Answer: 0 A
